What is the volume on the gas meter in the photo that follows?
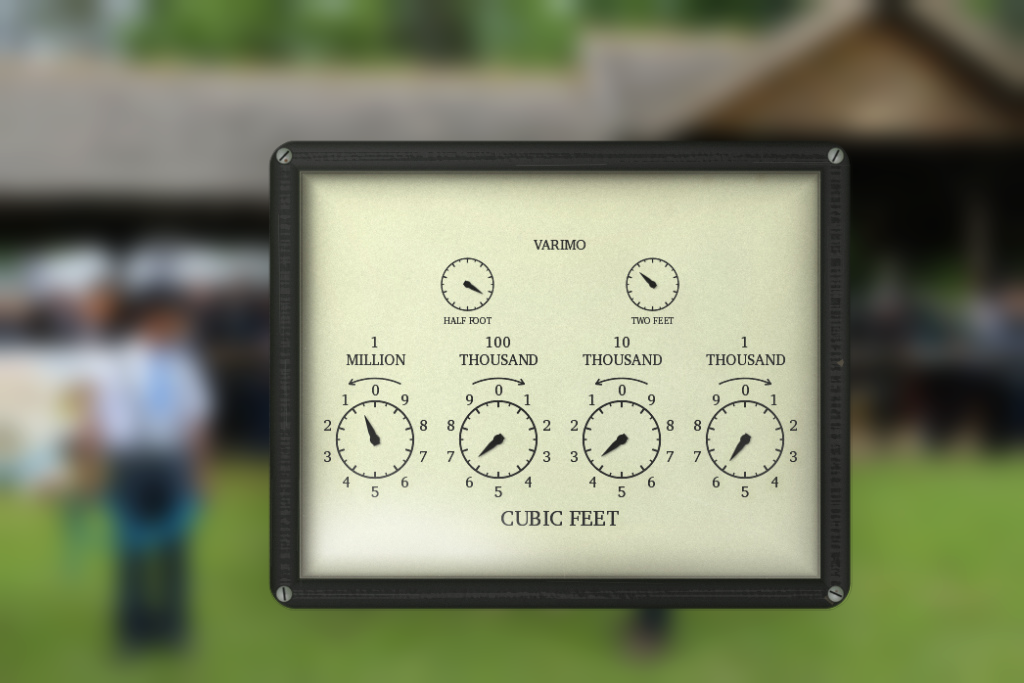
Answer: 63600 ft³
